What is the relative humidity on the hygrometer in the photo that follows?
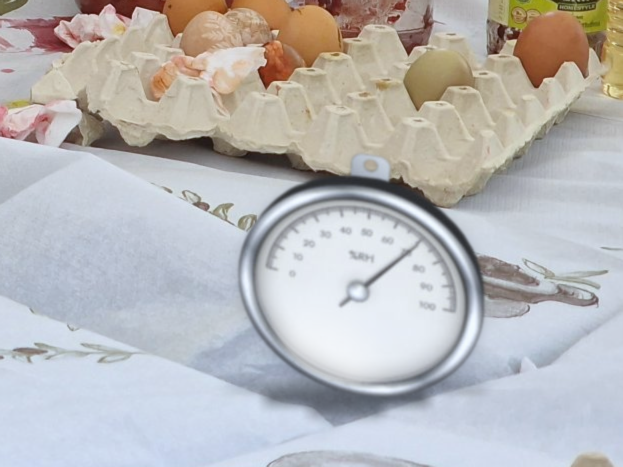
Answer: 70 %
